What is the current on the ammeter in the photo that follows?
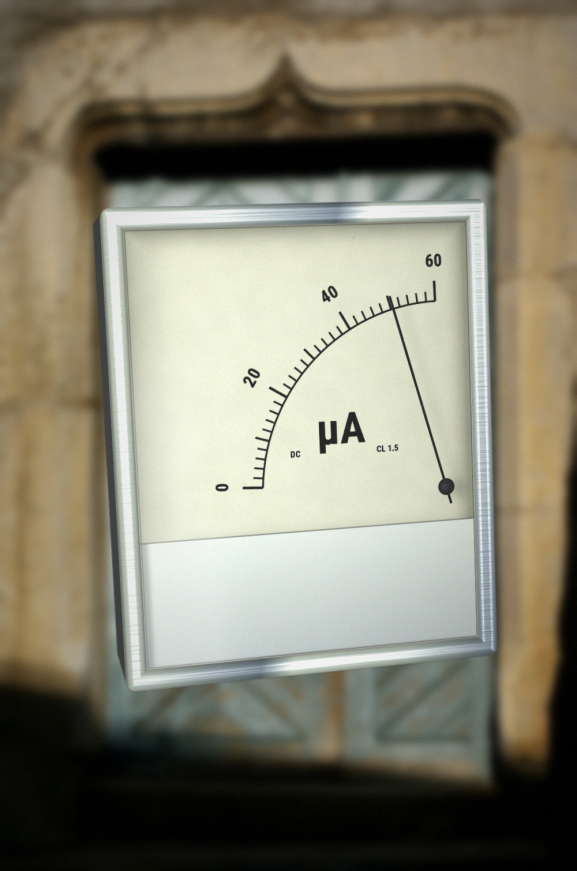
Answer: 50 µA
